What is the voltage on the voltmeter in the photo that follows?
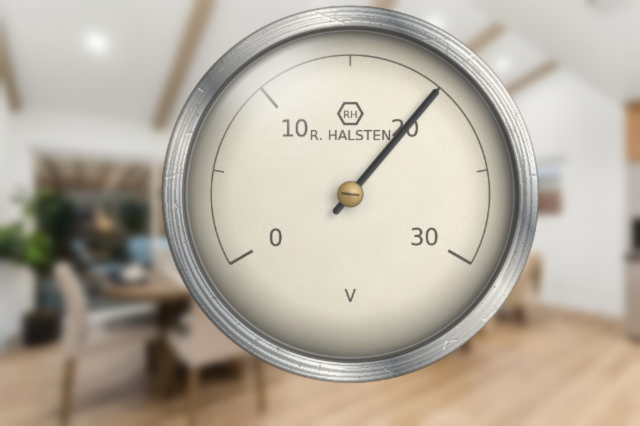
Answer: 20 V
